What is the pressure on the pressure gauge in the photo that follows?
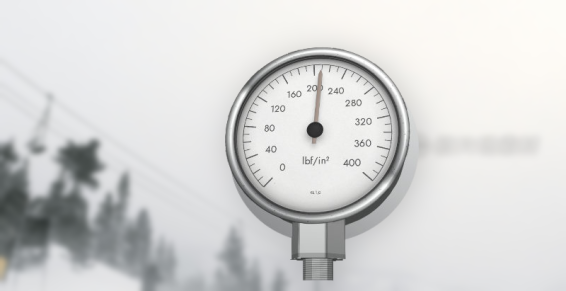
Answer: 210 psi
